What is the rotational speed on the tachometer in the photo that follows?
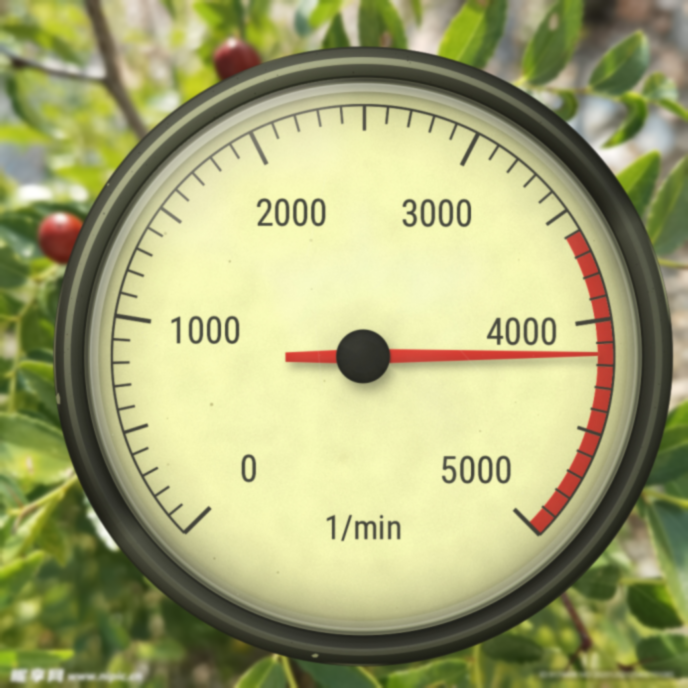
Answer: 4150 rpm
